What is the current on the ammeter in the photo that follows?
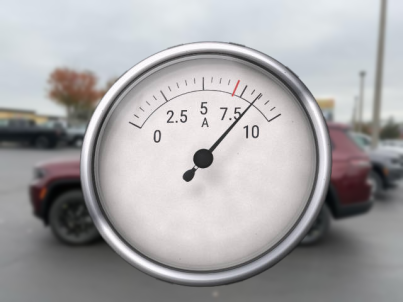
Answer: 8.5 A
